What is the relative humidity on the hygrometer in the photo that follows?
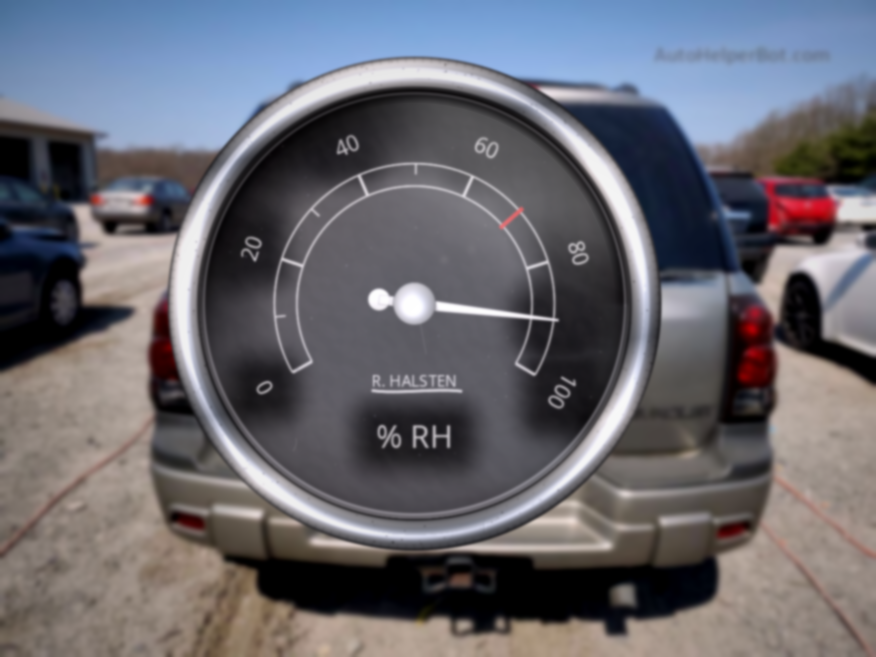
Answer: 90 %
